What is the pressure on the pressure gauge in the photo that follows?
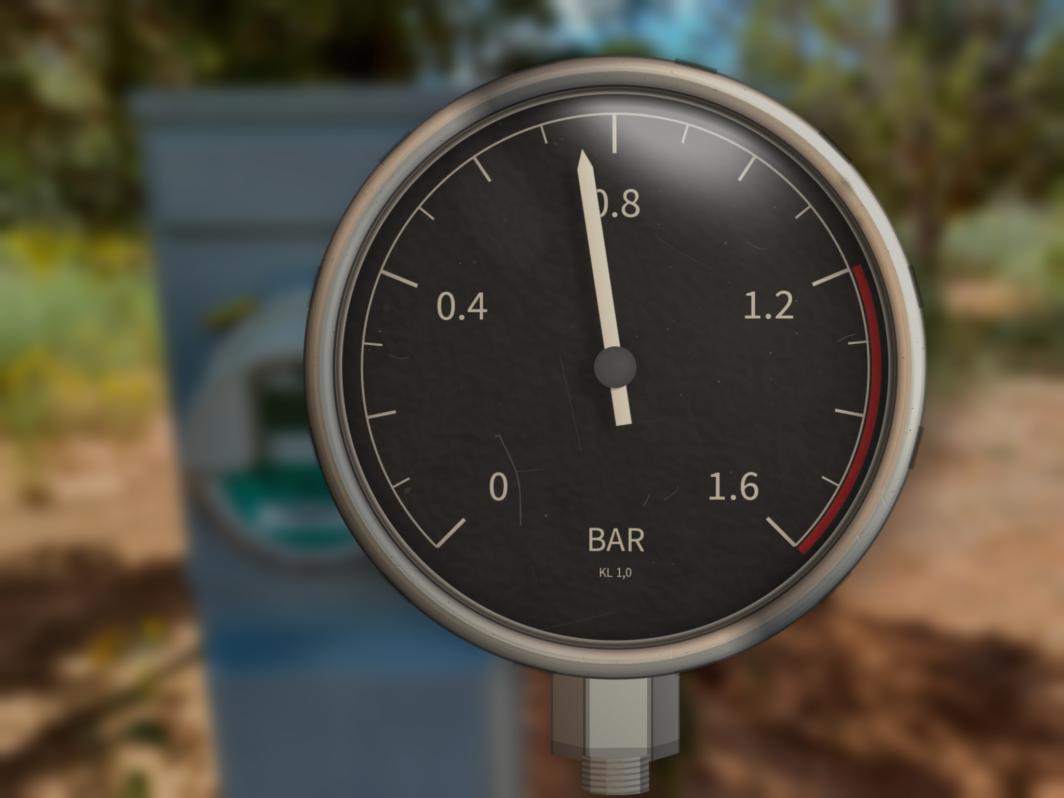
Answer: 0.75 bar
